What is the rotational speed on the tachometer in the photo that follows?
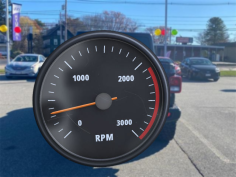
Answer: 350 rpm
